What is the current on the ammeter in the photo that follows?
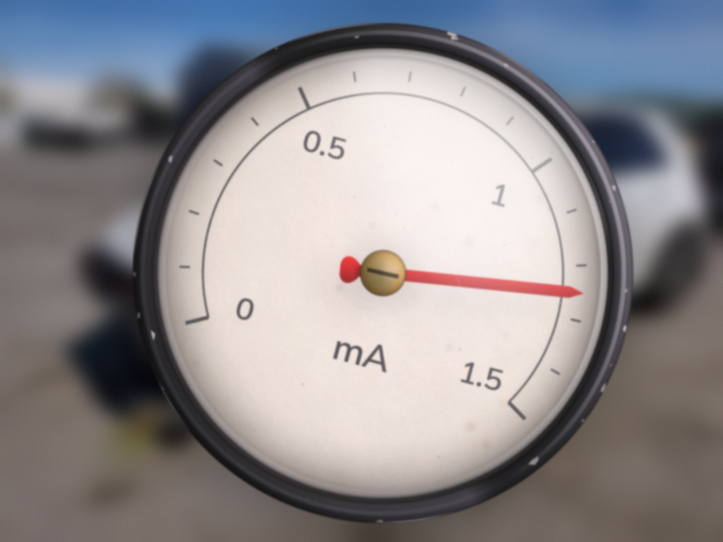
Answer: 1.25 mA
